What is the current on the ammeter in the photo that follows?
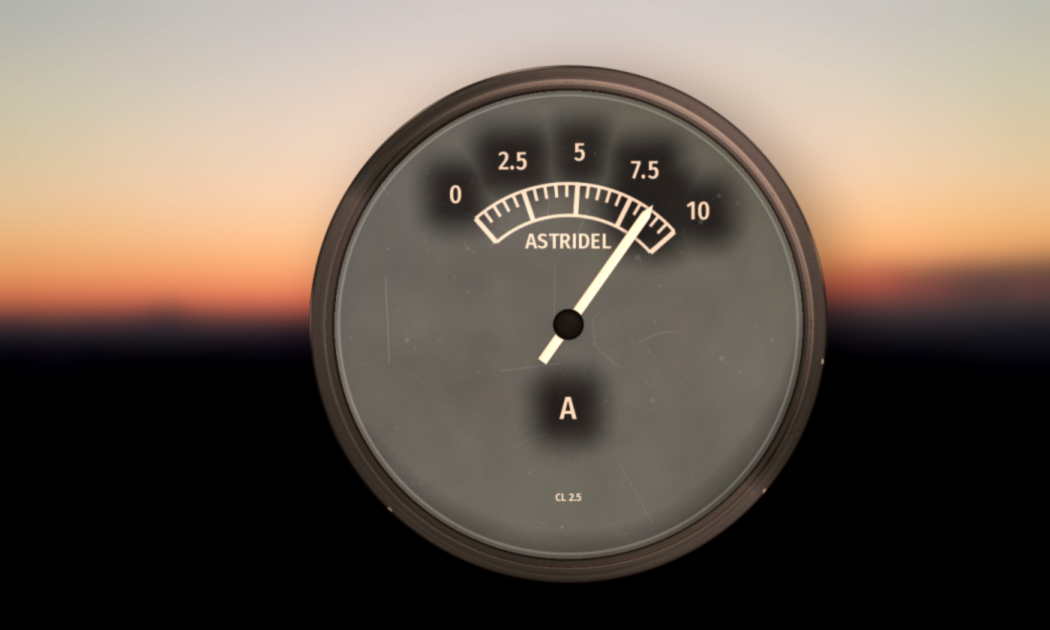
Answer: 8.5 A
